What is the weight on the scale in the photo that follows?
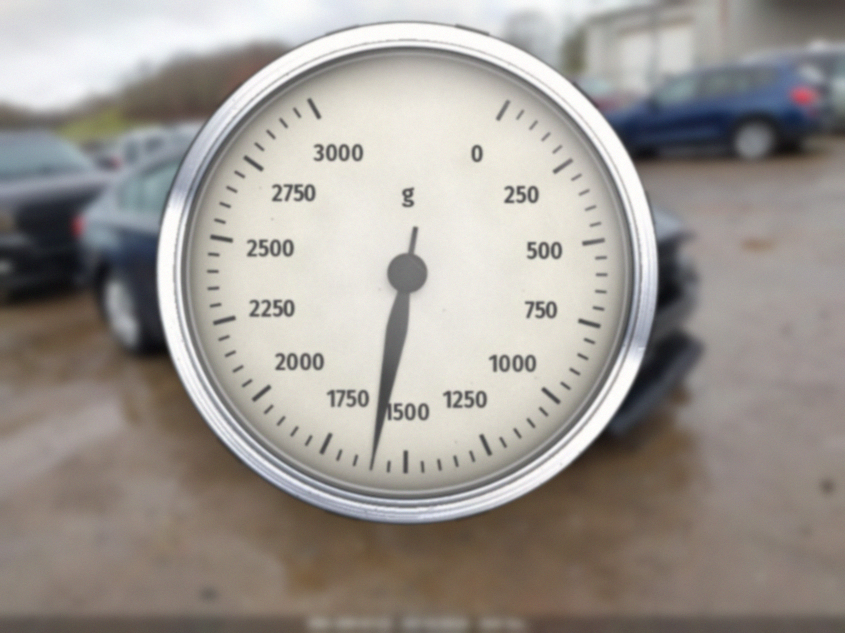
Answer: 1600 g
